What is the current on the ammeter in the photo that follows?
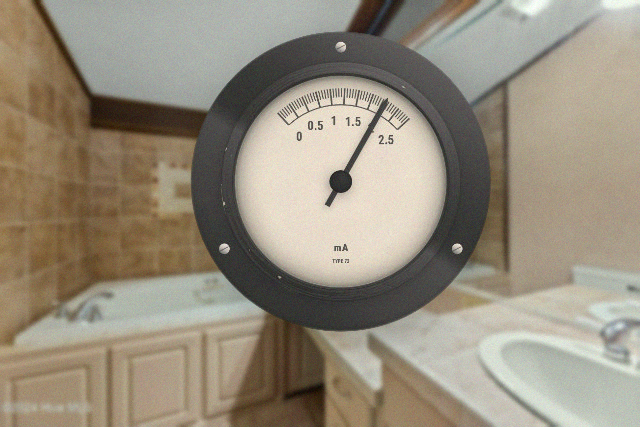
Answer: 2 mA
